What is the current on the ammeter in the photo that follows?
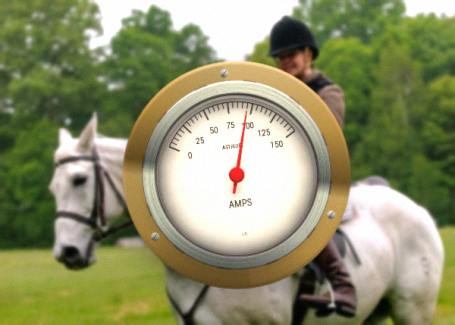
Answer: 95 A
